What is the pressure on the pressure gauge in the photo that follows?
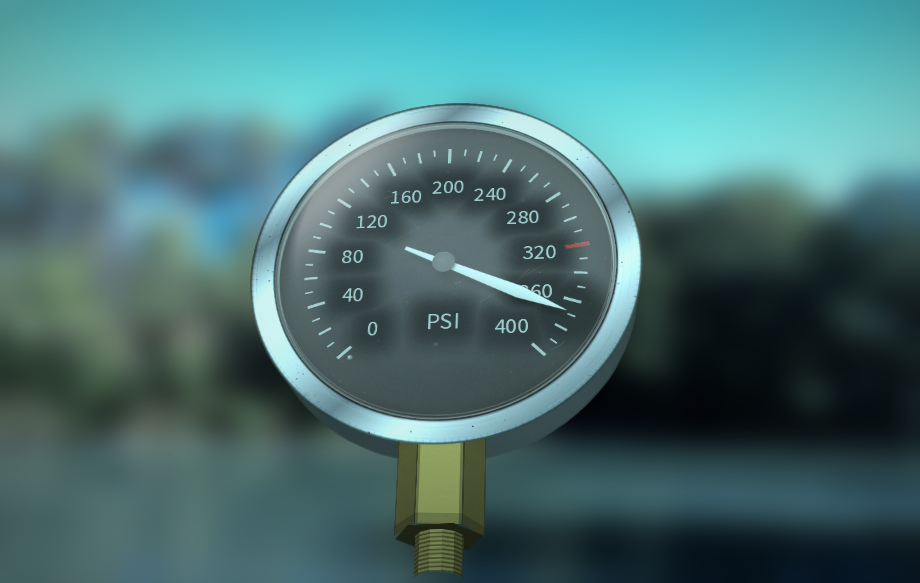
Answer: 370 psi
